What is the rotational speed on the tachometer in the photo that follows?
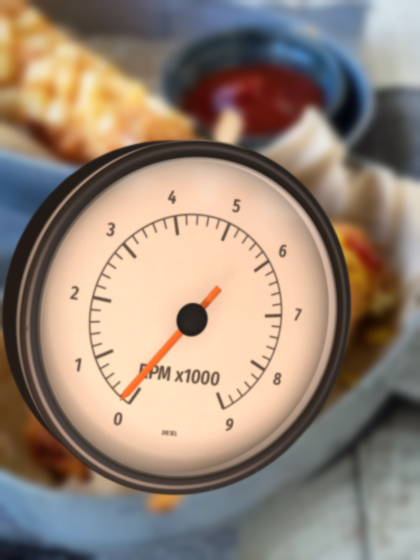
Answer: 200 rpm
